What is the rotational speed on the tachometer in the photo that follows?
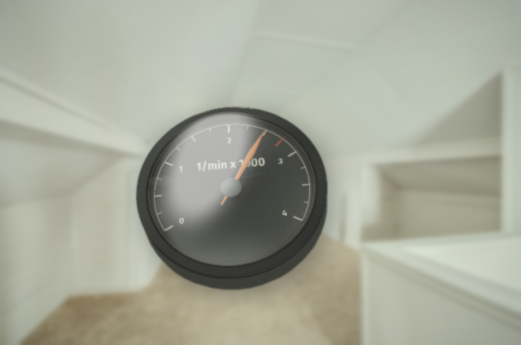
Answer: 2500 rpm
